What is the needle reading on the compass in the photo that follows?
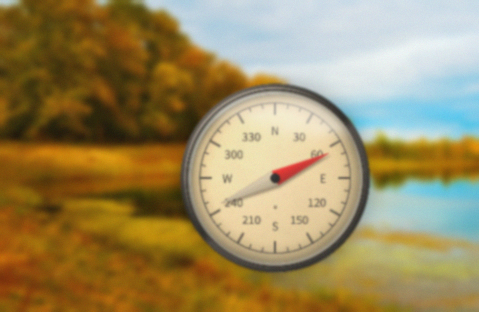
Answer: 65 °
